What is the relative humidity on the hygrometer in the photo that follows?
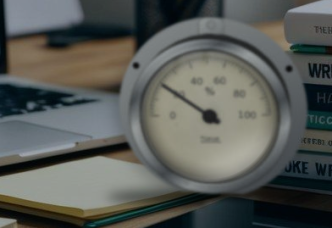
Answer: 20 %
